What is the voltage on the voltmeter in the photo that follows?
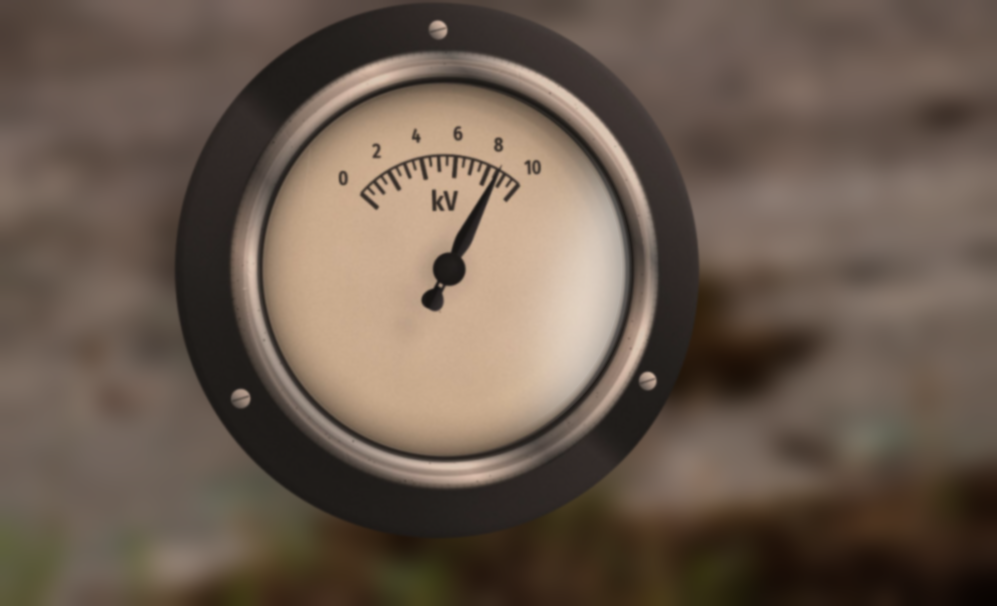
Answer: 8.5 kV
